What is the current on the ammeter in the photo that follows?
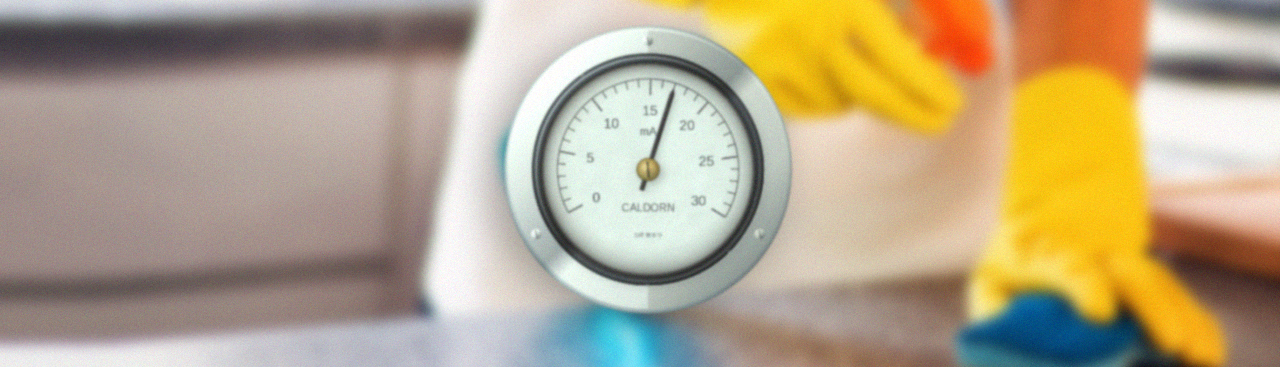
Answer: 17 mA
